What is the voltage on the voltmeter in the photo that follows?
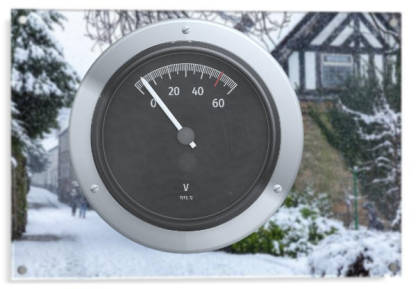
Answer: 5 V
